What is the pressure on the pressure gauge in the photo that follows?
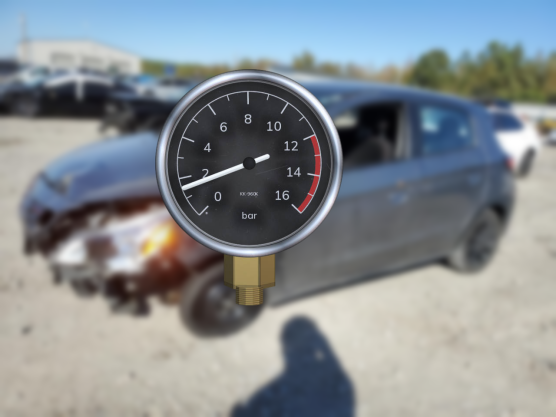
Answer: 1.5 bar
